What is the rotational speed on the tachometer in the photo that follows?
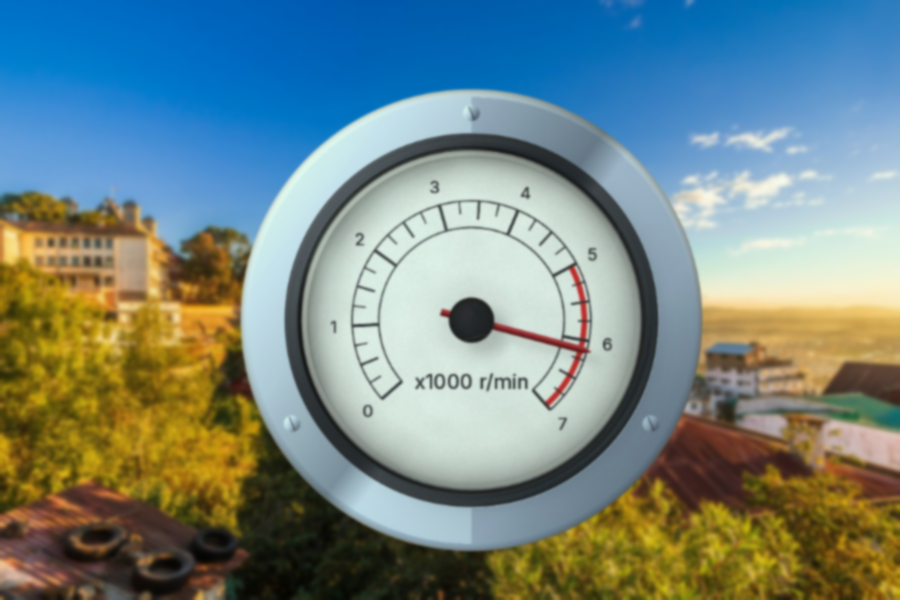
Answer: 6125 rpm
